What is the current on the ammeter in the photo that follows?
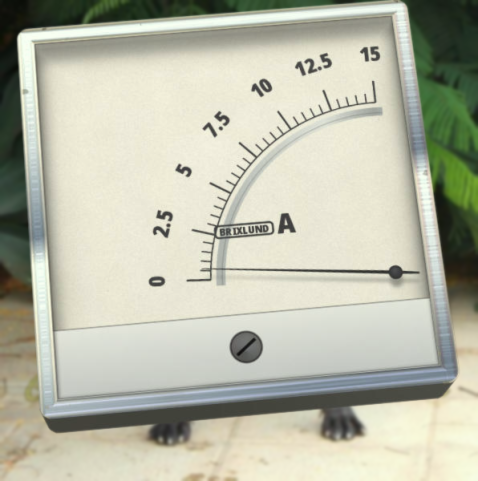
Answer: 0.5 A
